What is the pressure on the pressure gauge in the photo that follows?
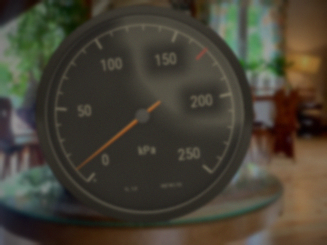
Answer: 10 kPa
